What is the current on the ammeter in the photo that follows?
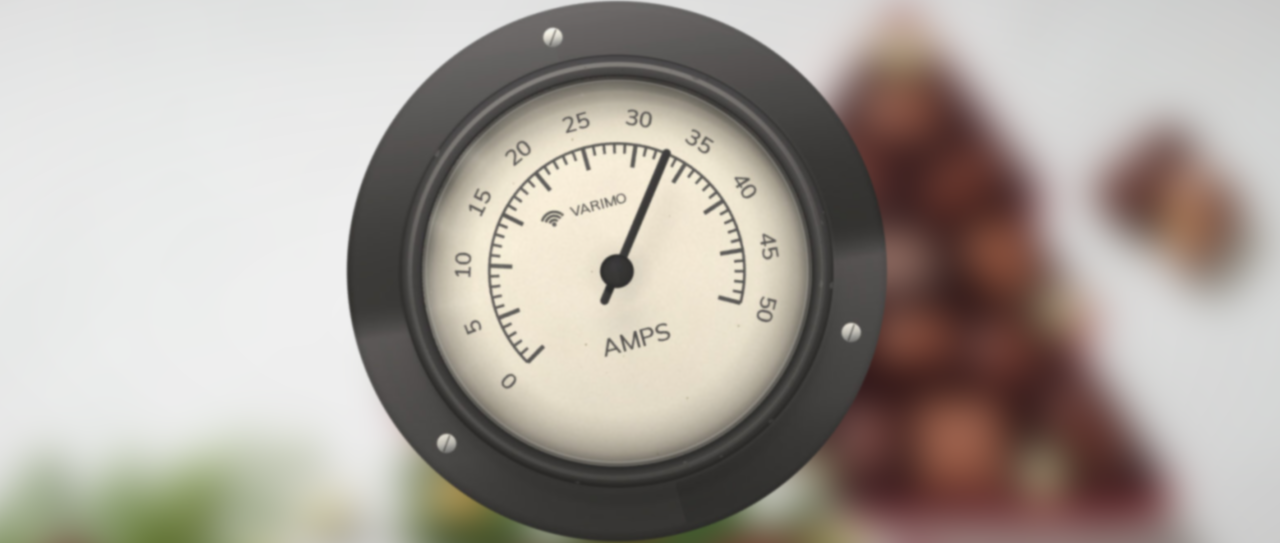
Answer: 33 A
